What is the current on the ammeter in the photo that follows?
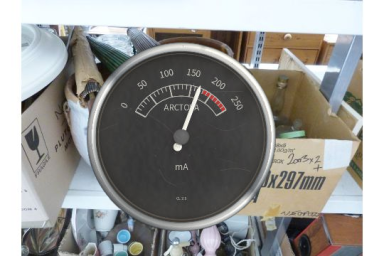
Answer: 170 mA
